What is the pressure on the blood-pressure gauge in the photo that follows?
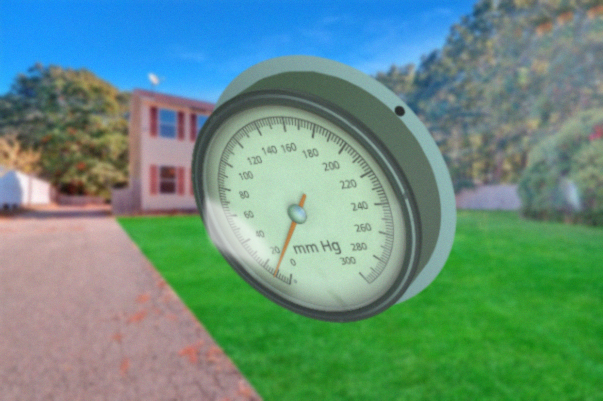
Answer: 10 mmHg
